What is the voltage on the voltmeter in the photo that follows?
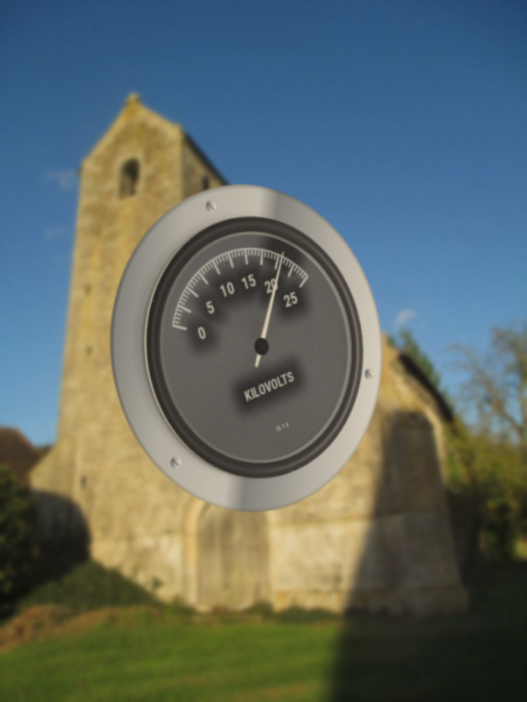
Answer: 20 kV
